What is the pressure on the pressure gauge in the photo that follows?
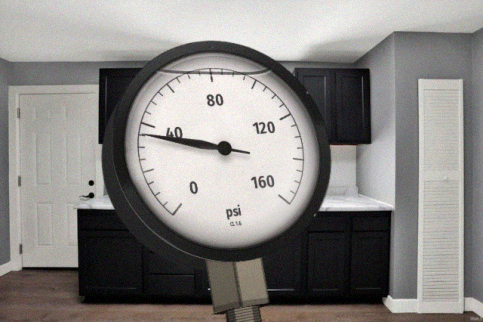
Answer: 35 psi
